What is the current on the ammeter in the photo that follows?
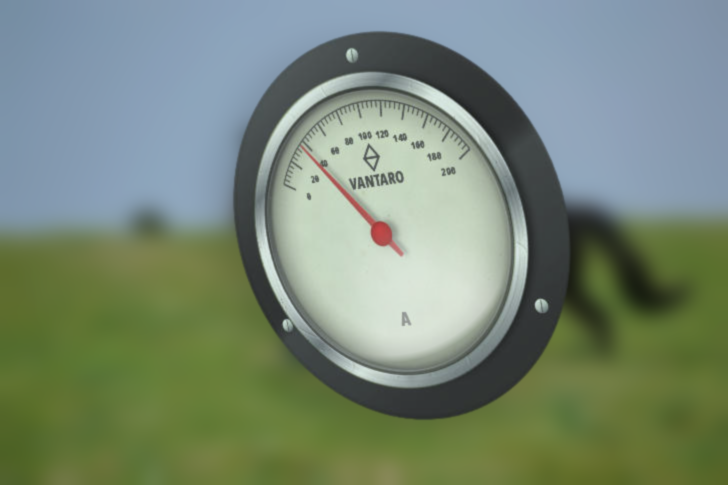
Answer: 40 A
